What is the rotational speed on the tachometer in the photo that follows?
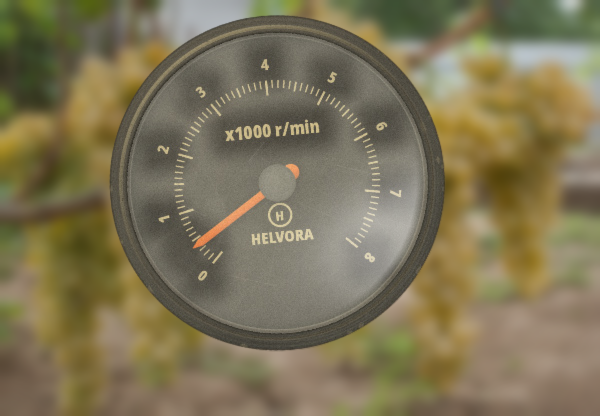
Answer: 400 rpm
